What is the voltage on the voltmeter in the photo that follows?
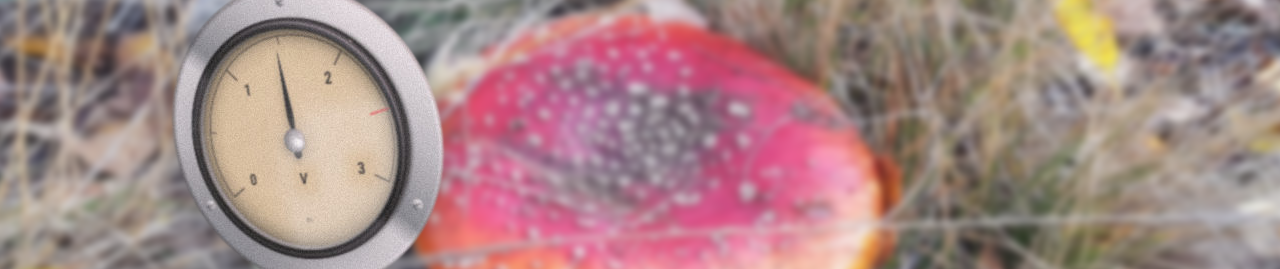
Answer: 1.5 V
